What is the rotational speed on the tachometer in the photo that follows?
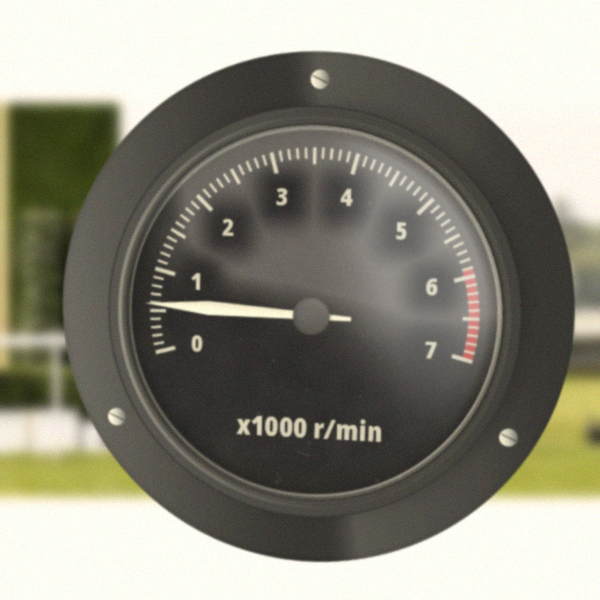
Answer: 600 rpm
